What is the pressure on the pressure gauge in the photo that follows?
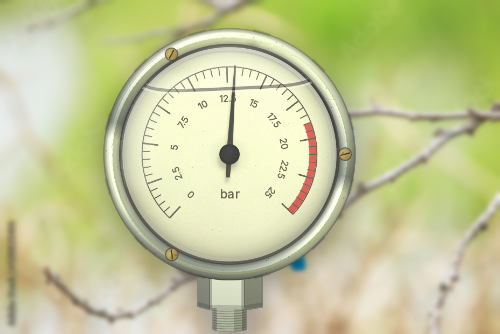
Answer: 13 bar
